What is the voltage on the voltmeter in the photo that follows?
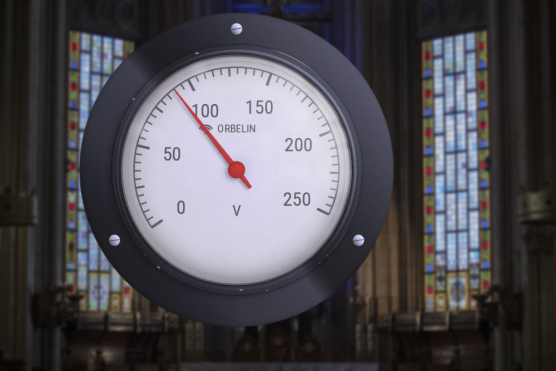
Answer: 90 V
